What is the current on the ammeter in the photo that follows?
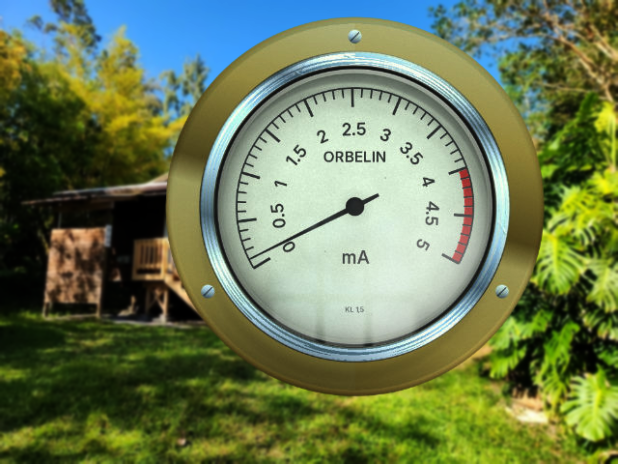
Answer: 0.1 mA
